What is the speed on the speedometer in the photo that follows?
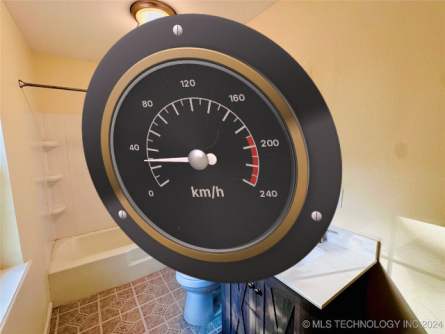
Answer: 30 km/h
